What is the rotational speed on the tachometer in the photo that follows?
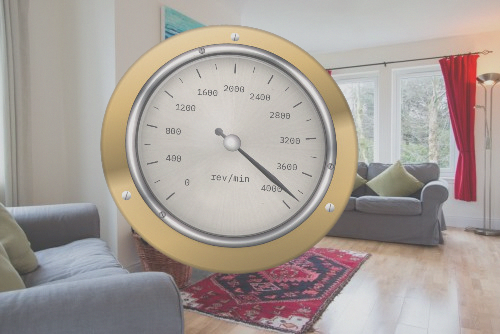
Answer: 3900 rpm
